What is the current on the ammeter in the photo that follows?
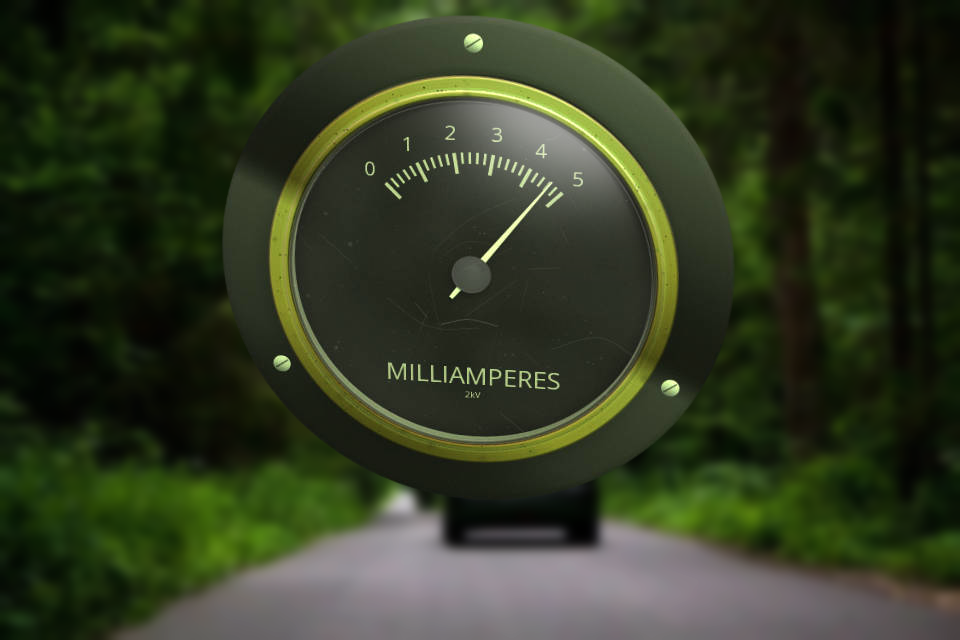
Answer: 4.6 mA
